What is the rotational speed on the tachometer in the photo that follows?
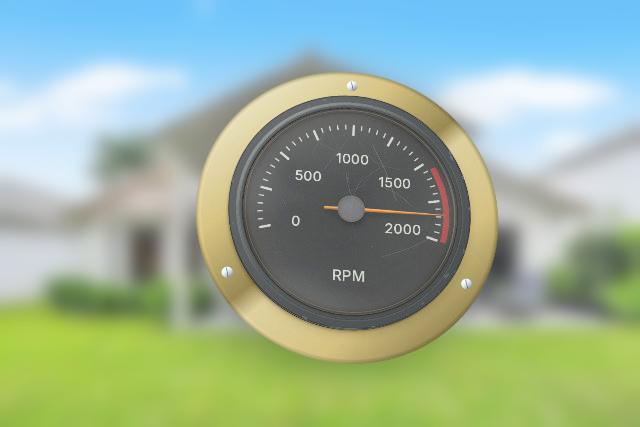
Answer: 1850 rpm
